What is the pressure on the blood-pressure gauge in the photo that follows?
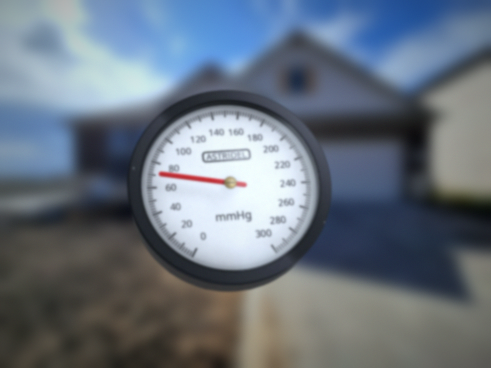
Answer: 70 mmHg
